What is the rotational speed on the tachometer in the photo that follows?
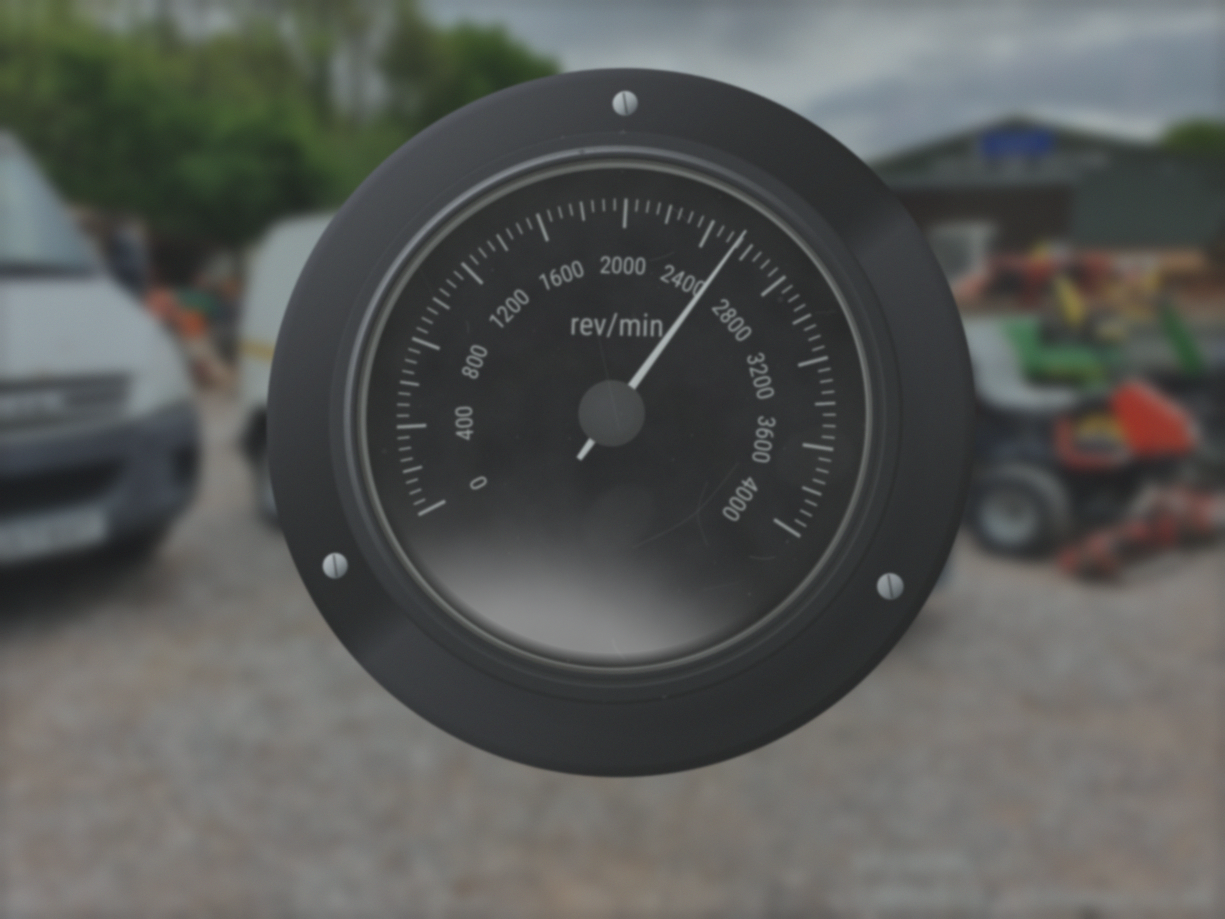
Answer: 2550 rpm
